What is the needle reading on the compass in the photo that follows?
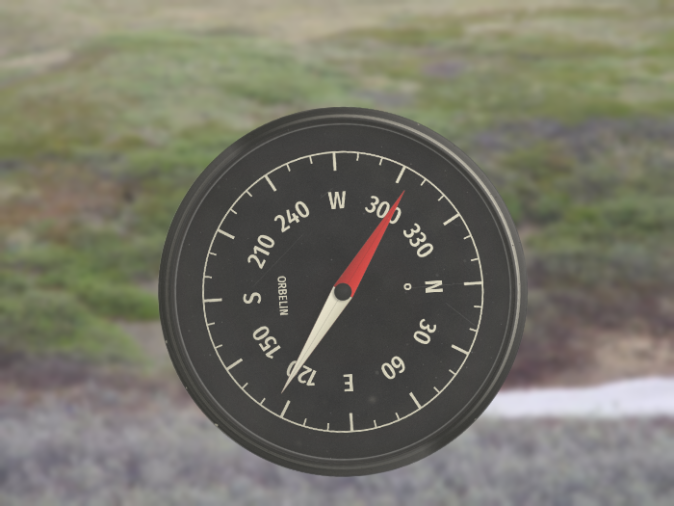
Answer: 305 °
